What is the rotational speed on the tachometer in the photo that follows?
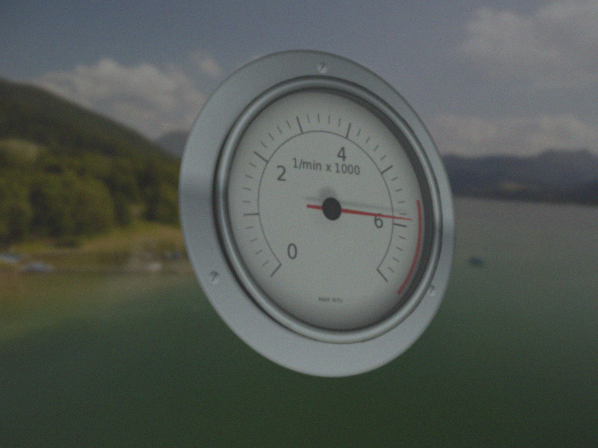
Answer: 5900 rpm
